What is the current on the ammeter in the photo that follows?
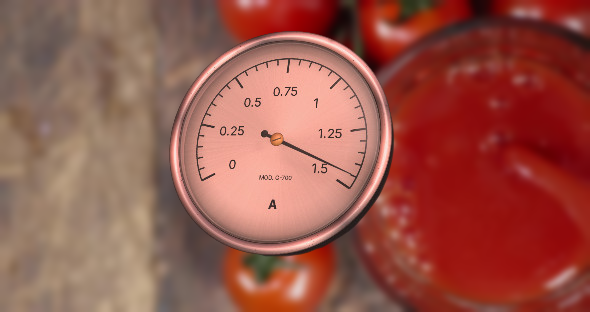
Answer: 1.45 A
